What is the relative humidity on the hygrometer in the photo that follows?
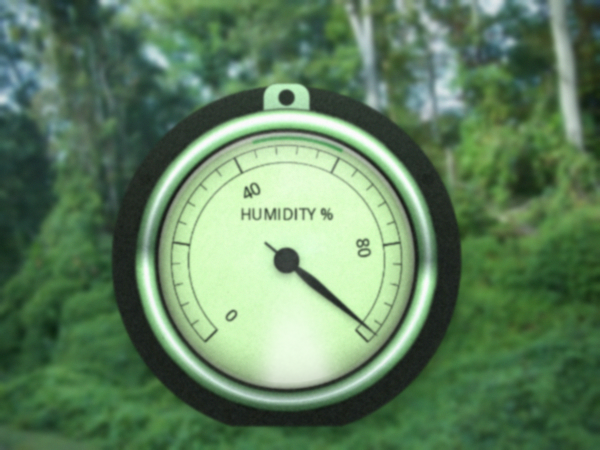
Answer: 98 %
